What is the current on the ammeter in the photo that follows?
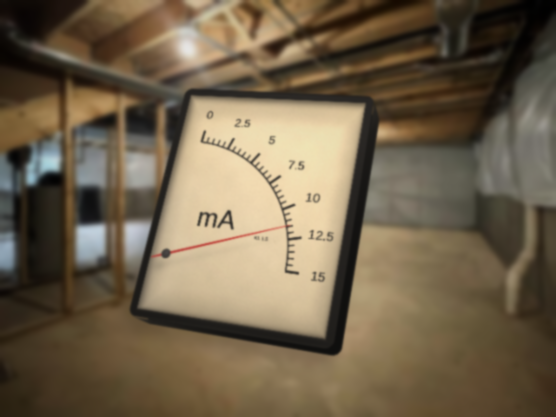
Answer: 11.5 mA
